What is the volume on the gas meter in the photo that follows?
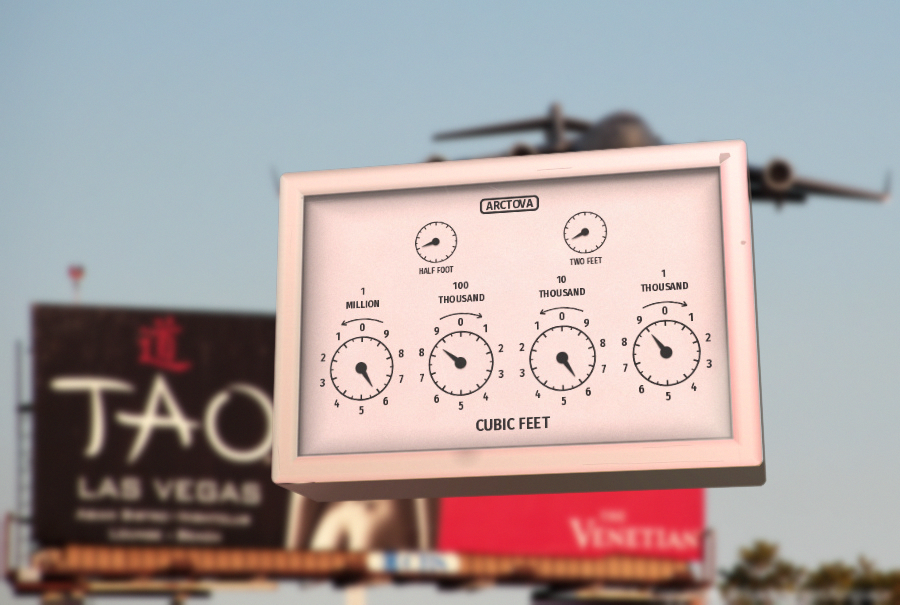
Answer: 585900 ft³
